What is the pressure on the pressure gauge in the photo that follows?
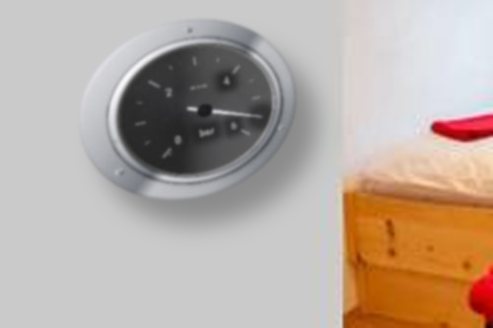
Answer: 5.5 bar
